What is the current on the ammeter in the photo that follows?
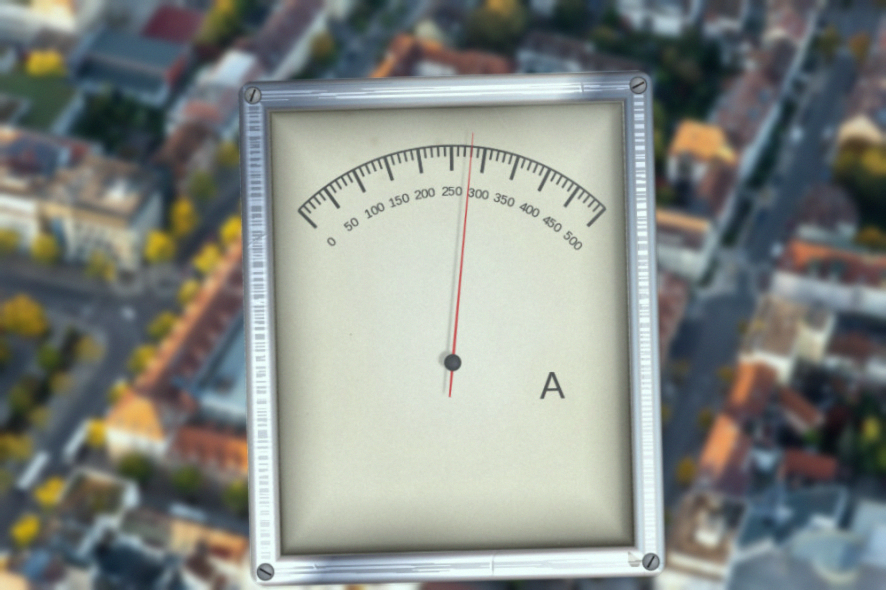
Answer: 280 A
